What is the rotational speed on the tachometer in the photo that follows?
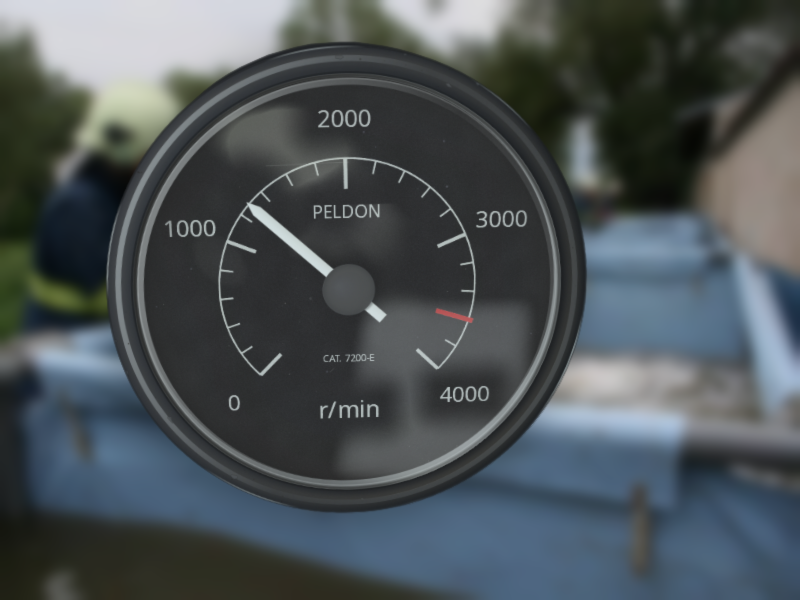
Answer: 1300 rpm
